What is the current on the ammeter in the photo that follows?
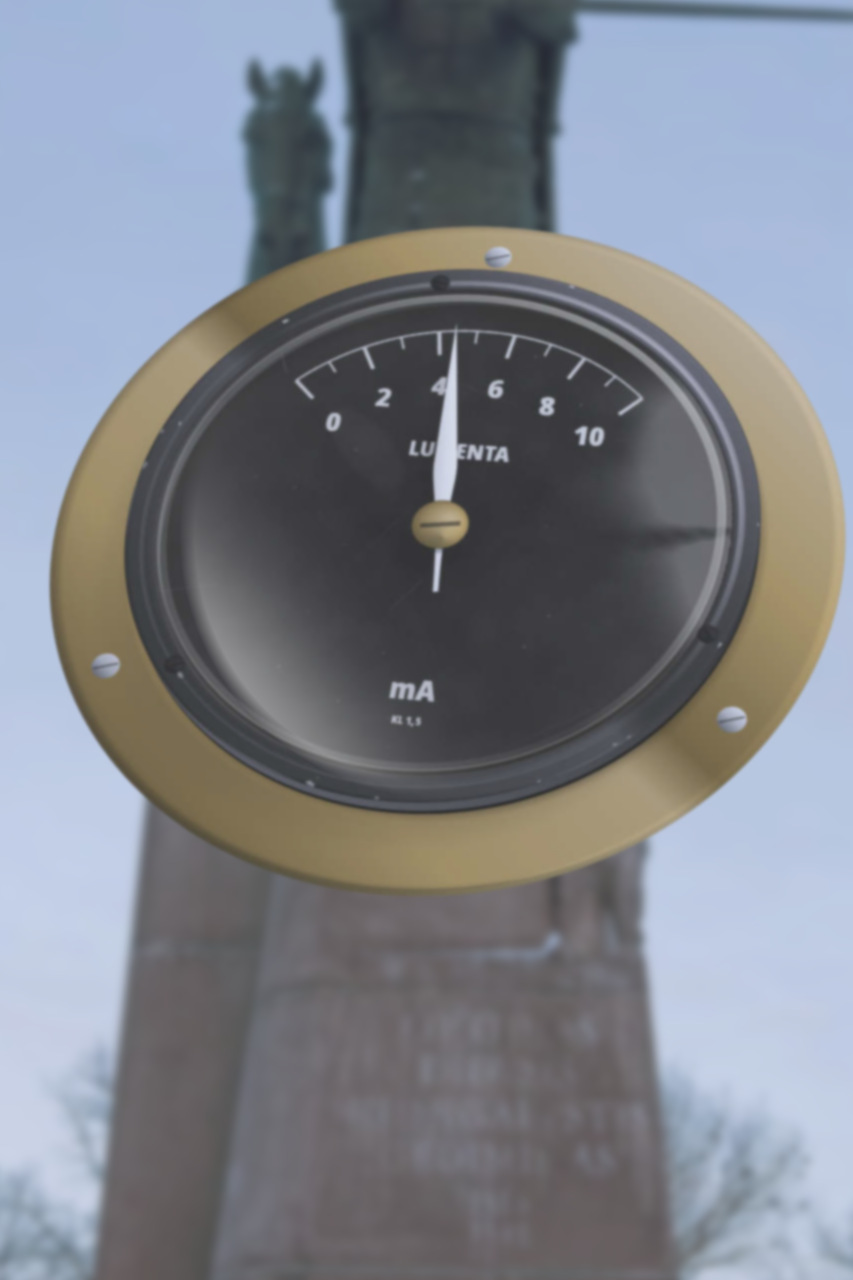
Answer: 4.5 mA
